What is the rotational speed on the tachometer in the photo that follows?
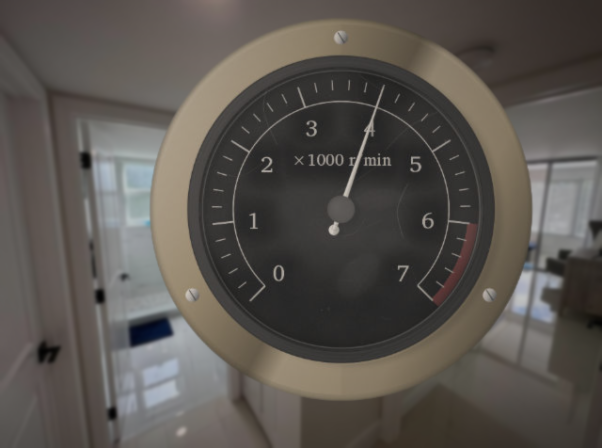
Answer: 4000 rpm
